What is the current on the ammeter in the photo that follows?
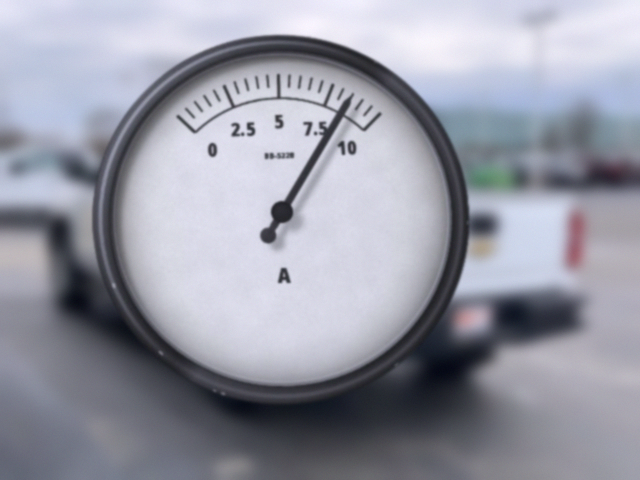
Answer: 8.5 A
